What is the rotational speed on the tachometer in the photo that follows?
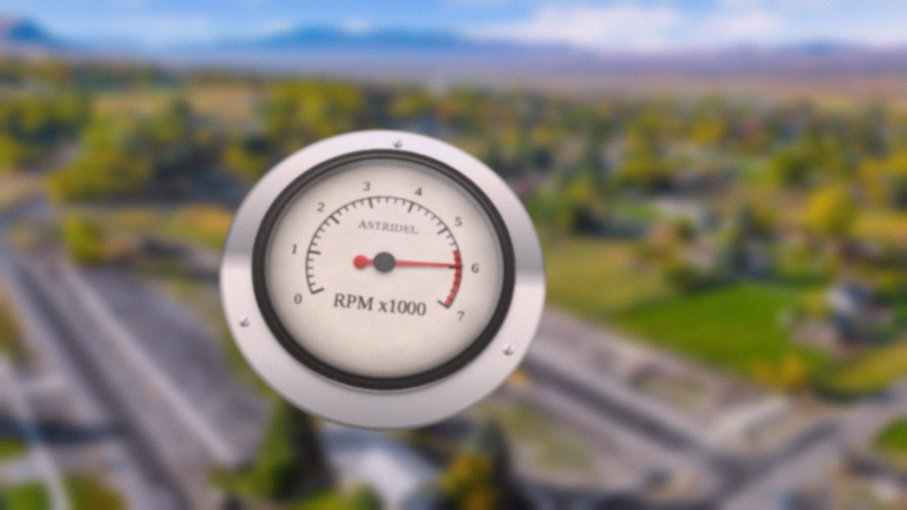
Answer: 6000 rpm
